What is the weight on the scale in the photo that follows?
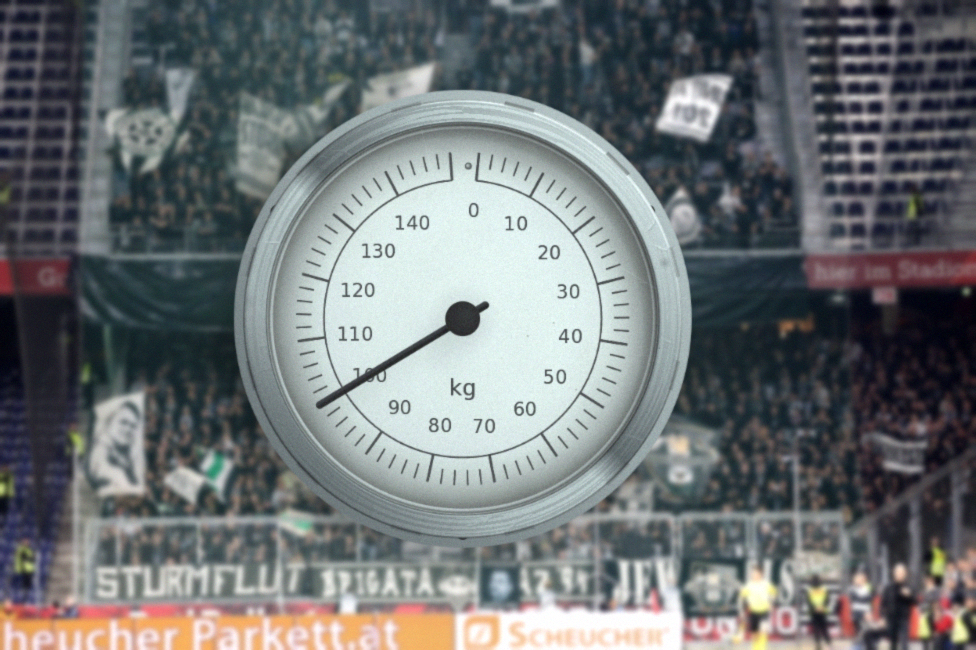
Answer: 100 kg
